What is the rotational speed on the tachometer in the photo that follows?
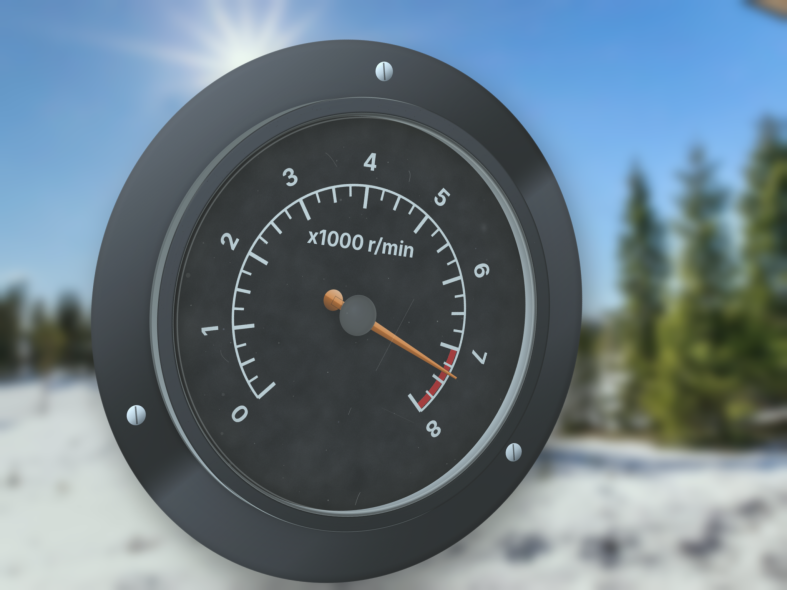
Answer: 7375 rpm
